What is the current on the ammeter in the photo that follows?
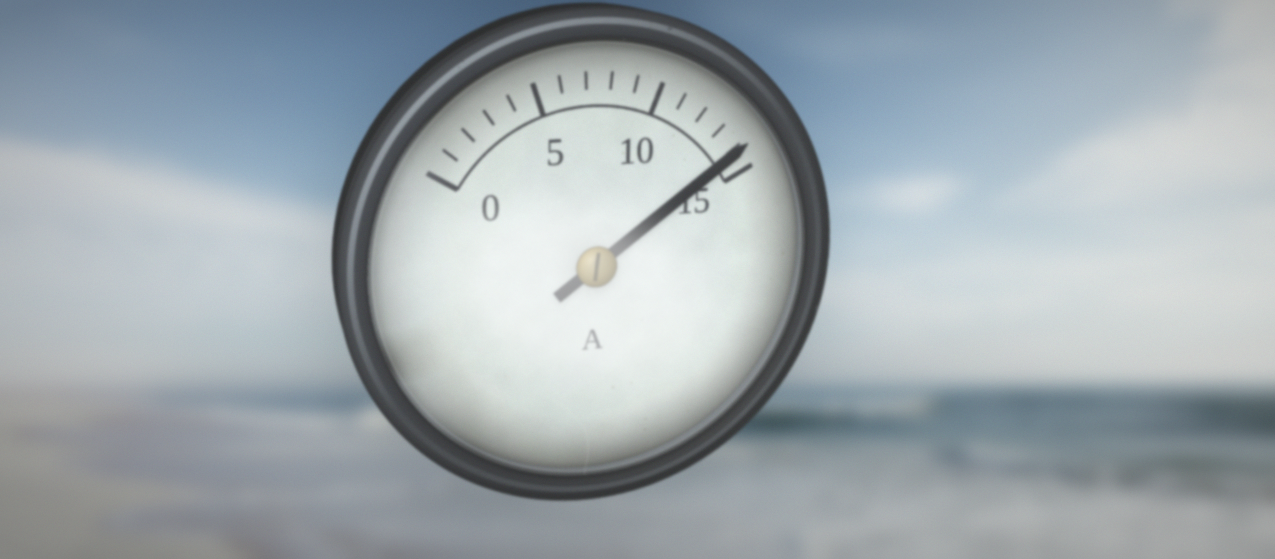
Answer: 14 A
